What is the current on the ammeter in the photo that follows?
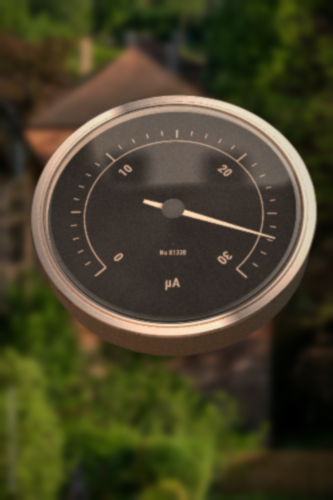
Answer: 27 µA
